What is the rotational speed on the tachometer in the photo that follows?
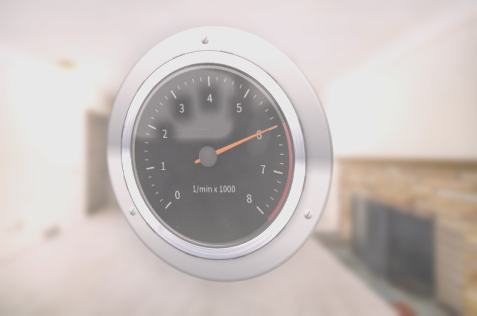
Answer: 6000 rpm
